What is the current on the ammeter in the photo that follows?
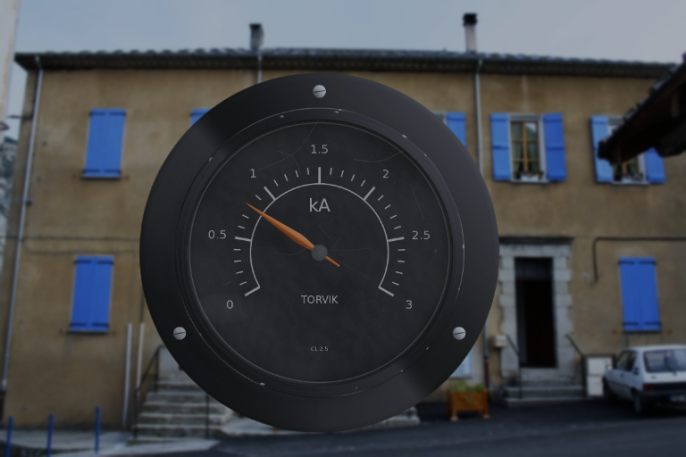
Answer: 0.8 kA
